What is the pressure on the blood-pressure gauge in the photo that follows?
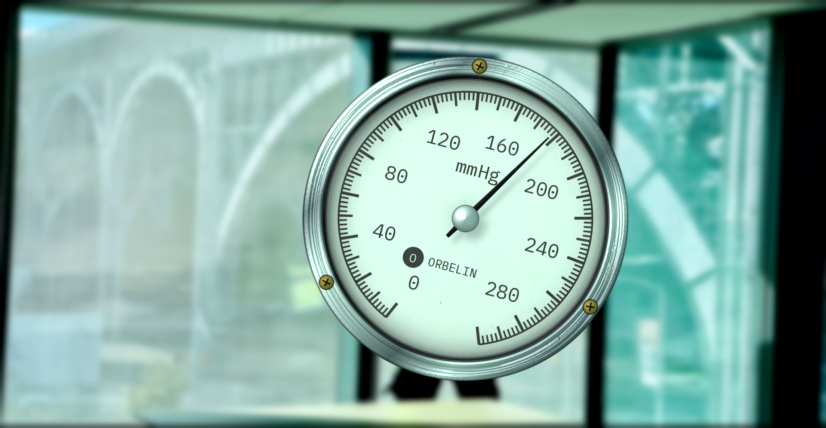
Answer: 178 mmHg
